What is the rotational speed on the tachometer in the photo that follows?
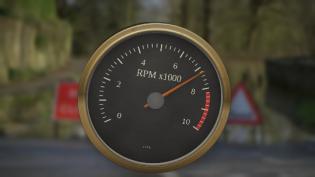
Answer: 7200 rpm
